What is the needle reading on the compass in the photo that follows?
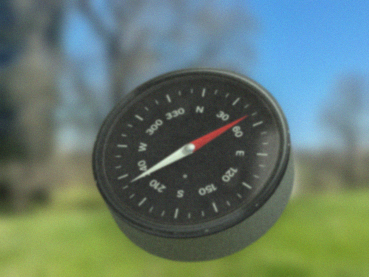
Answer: 50 °
